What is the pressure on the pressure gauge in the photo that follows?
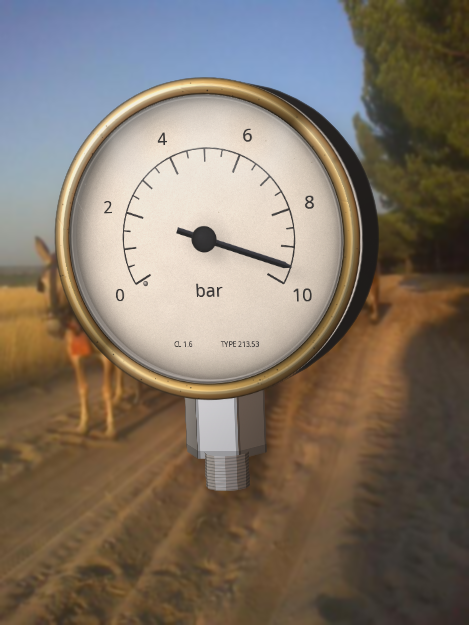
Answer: 9.5 bar
